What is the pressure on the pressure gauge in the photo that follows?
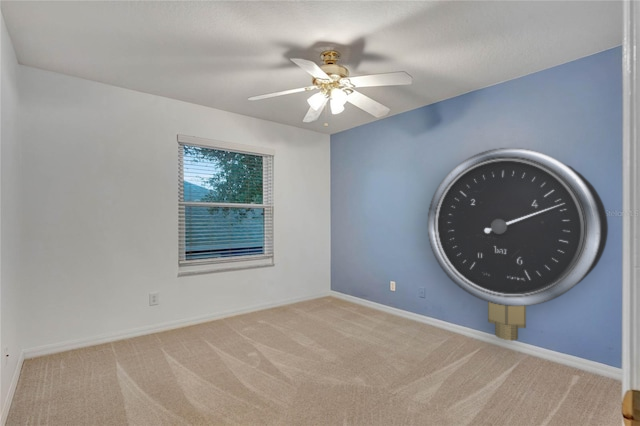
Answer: 4.3 bar
